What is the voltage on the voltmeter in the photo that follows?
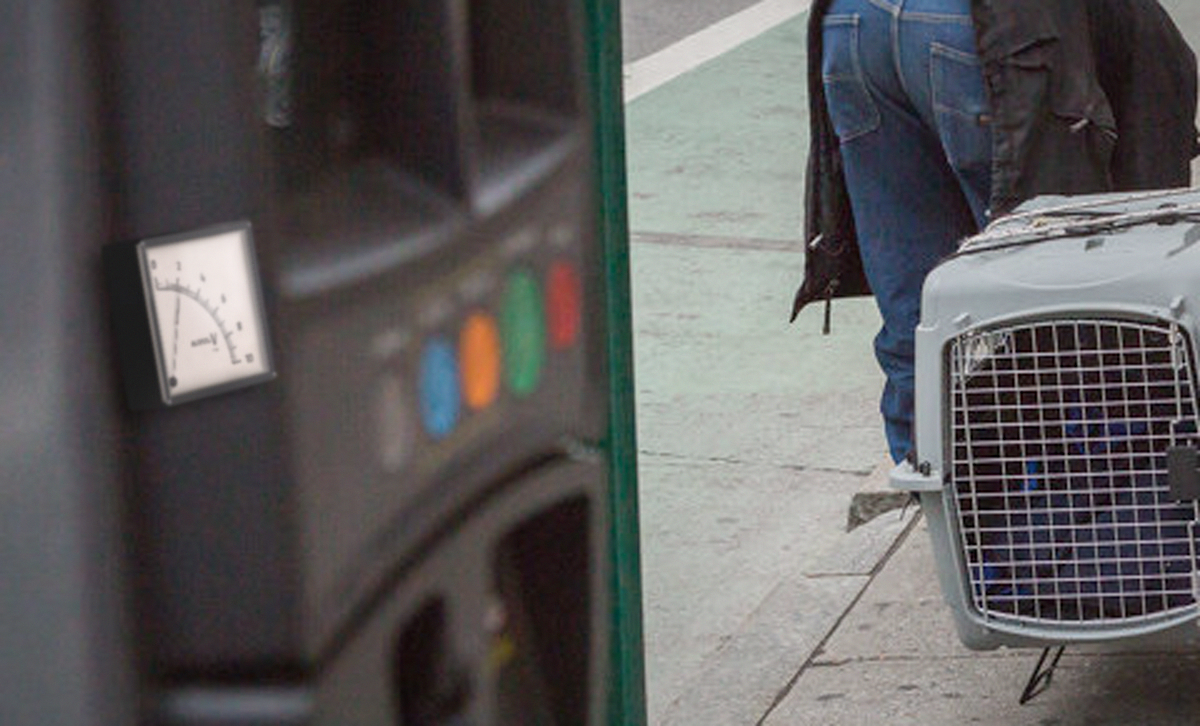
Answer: 2 V
